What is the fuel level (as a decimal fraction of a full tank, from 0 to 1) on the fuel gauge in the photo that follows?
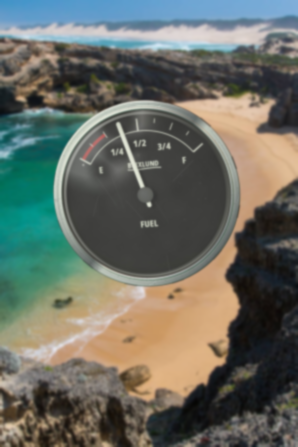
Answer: 0.375
